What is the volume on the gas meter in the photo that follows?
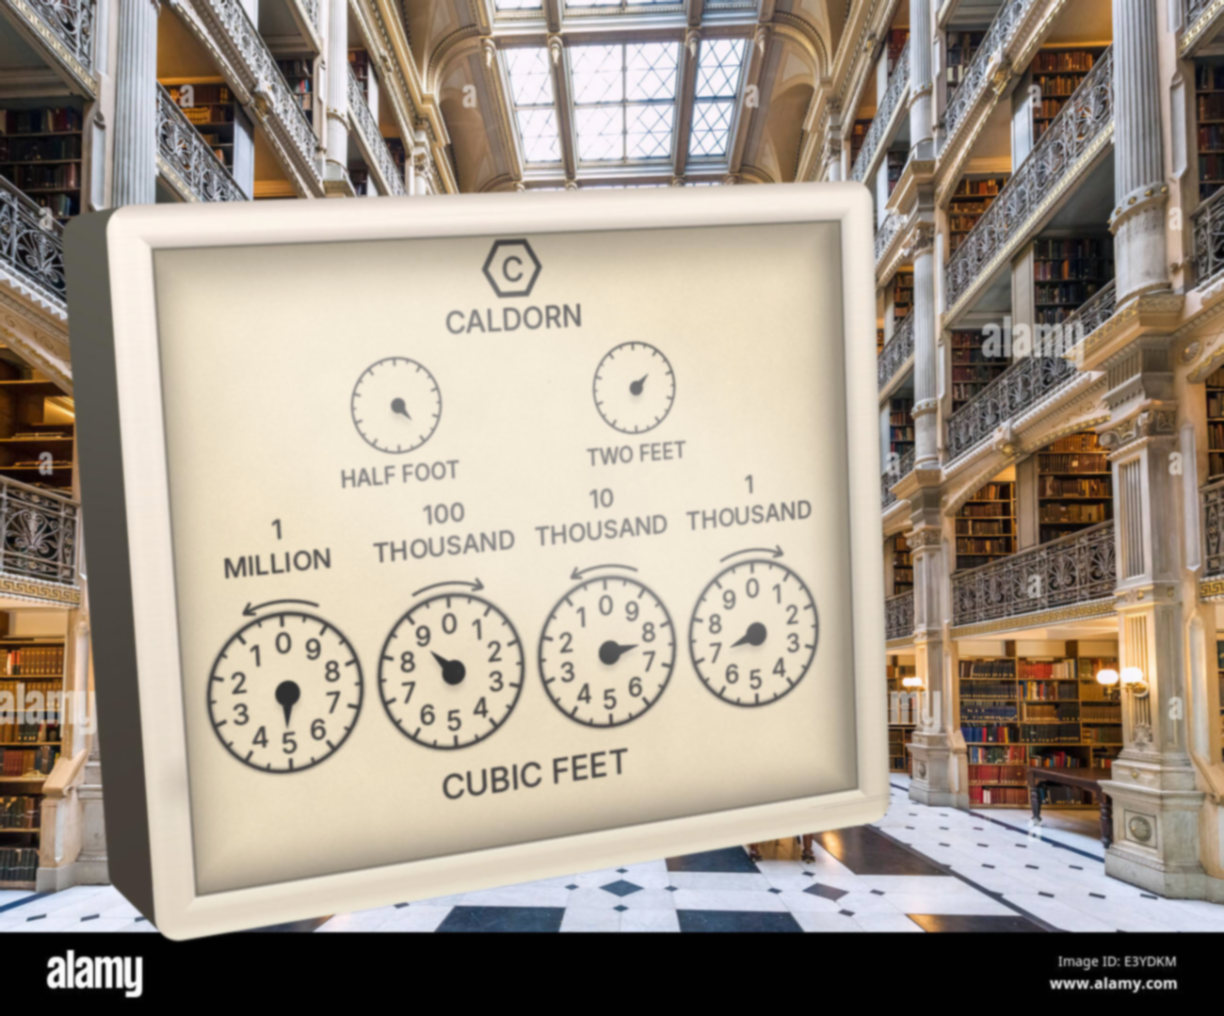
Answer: 487700 ft³
